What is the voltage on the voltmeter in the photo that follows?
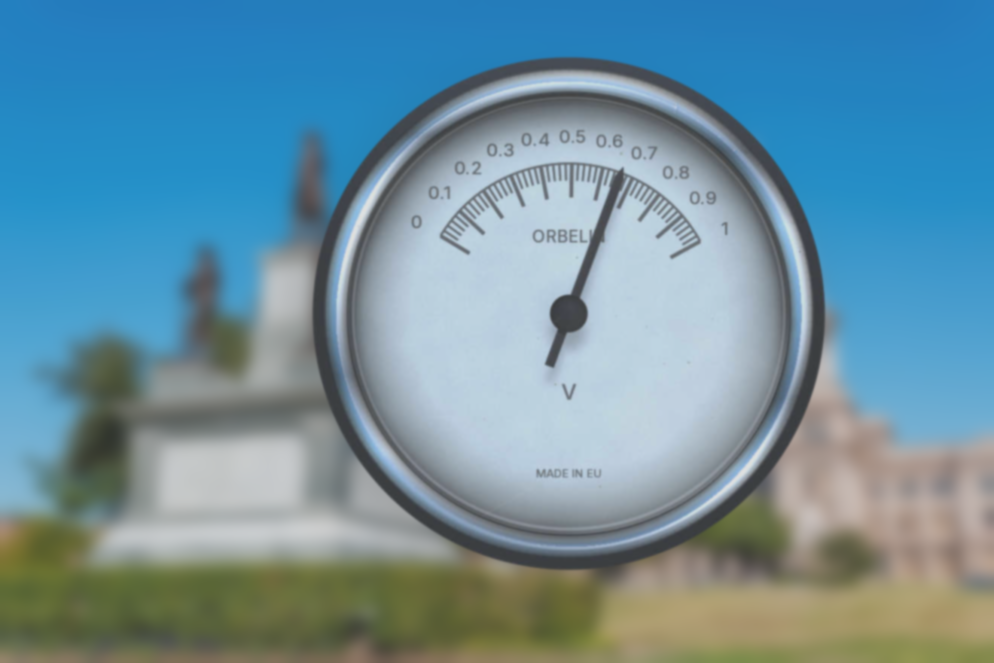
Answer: 0.66 V
